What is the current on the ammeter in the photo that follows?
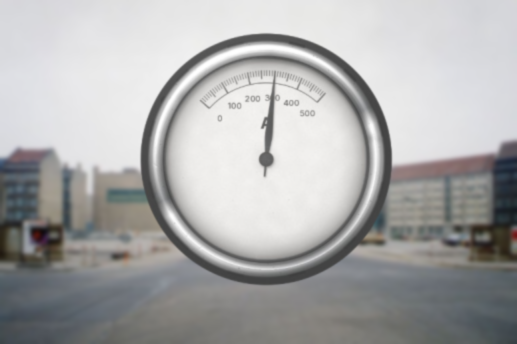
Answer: 300 A
